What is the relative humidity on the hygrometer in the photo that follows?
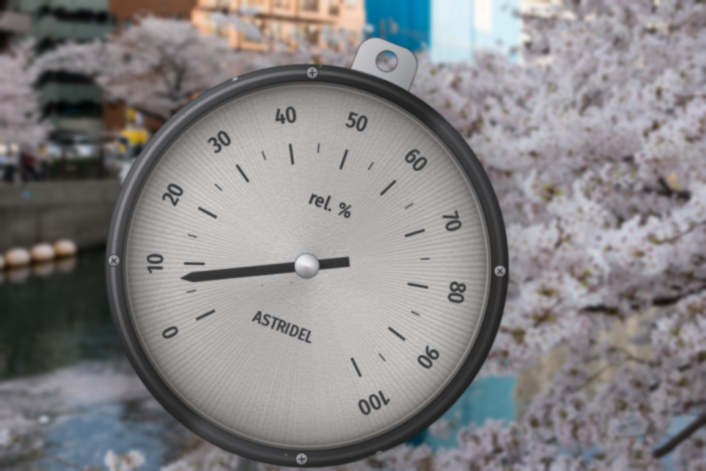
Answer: 7.5 %
